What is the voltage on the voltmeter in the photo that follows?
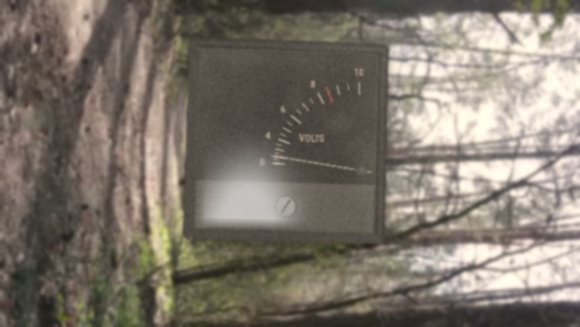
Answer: 2 V
